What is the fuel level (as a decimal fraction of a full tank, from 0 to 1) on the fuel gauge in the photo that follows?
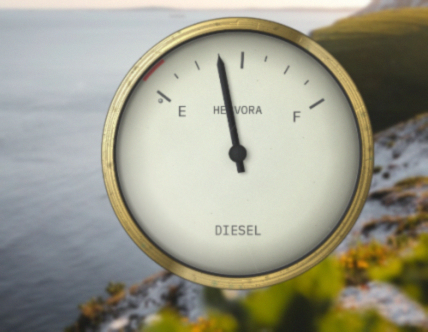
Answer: 0.375
